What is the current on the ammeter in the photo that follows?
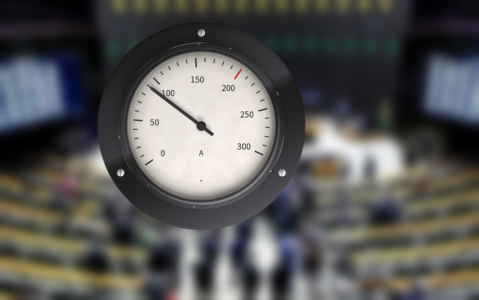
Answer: 90 A
